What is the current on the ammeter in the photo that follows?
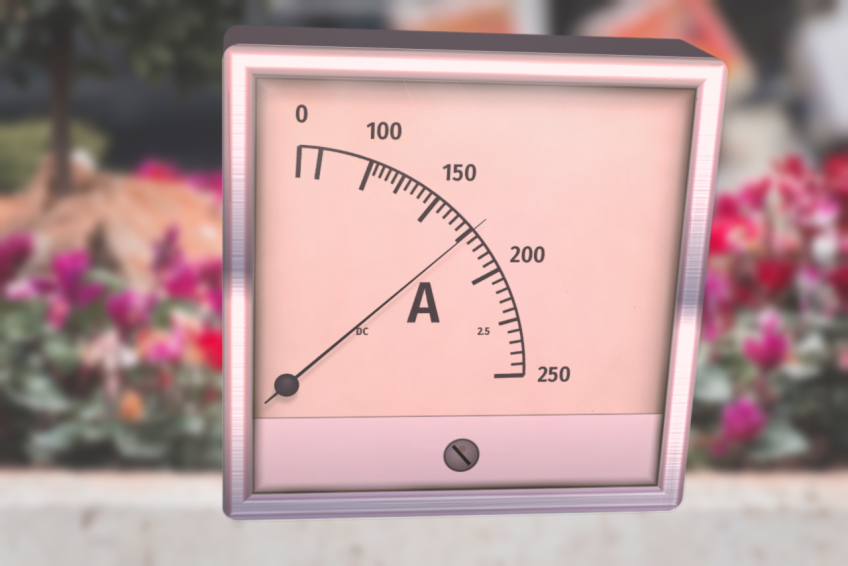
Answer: 175 A
